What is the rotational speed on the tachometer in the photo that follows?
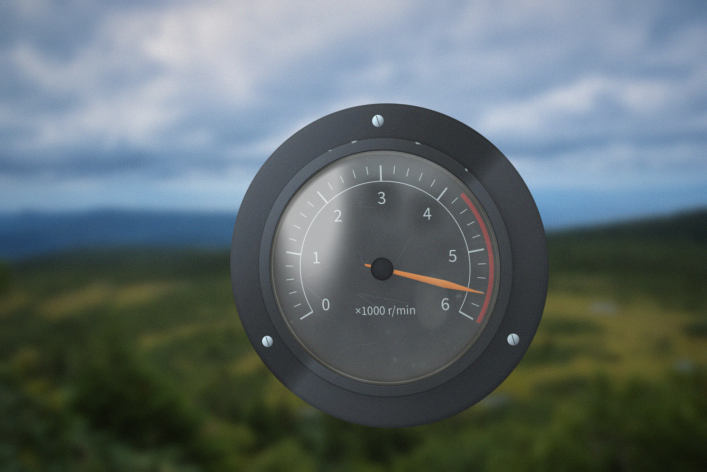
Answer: 5600 rpm
